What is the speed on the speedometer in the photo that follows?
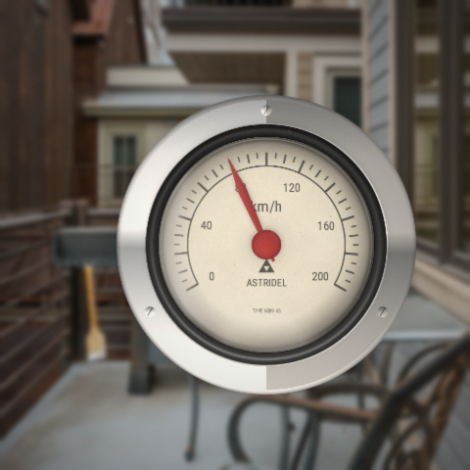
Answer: 80 km/h
